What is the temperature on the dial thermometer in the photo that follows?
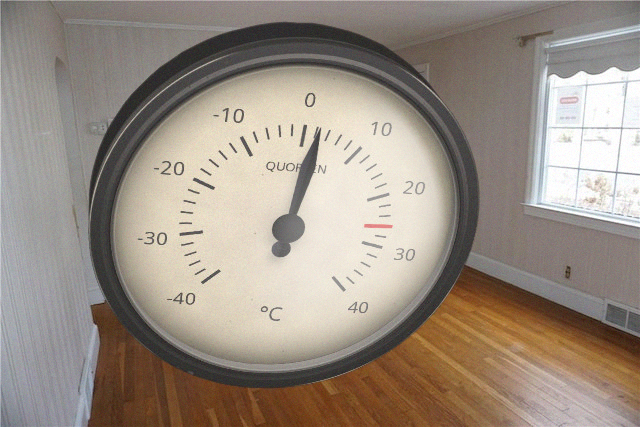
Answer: 2 °C
